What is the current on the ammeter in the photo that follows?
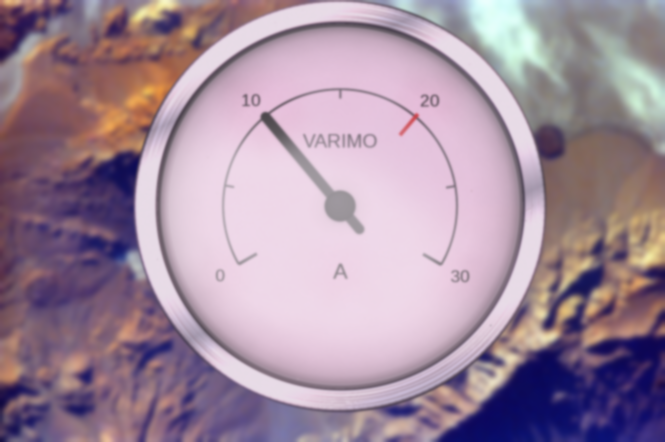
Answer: 10 A
